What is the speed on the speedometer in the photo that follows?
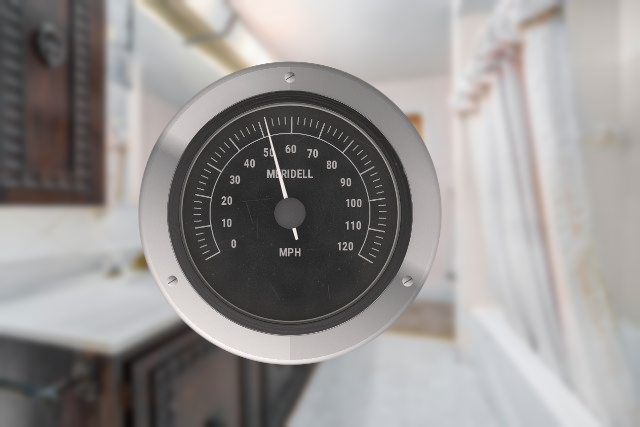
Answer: 52 mph
